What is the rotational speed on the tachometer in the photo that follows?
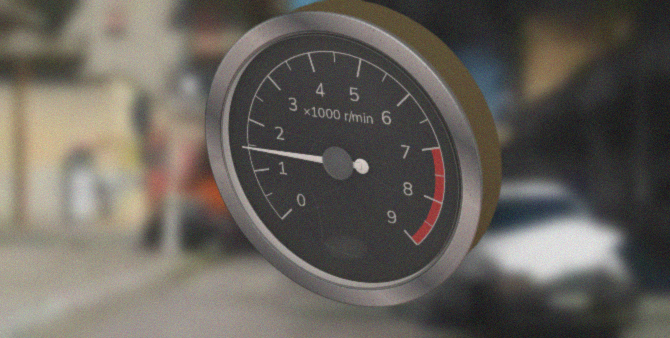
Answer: 1500 rpm
